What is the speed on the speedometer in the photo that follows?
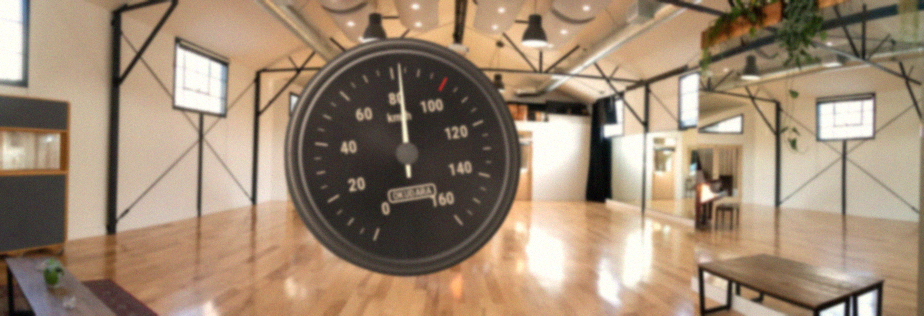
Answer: 82.5 km/h
